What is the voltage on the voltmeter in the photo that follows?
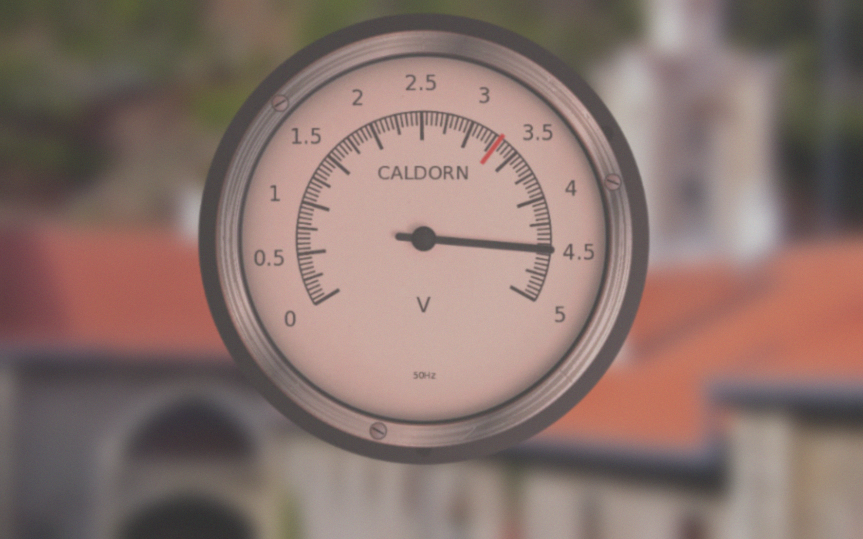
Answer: 4.5 V
